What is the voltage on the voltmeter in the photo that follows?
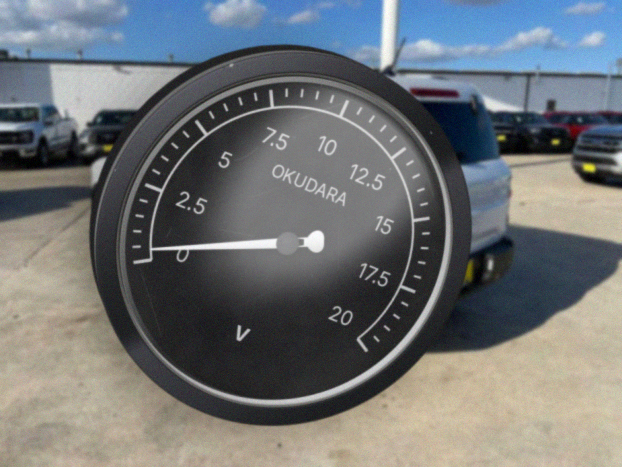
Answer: 0.5 V
